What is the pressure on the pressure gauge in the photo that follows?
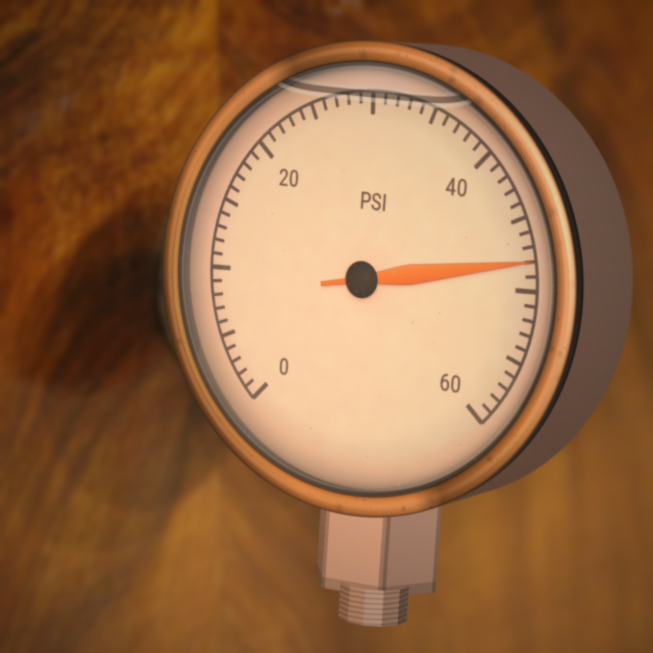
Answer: 48 psi
